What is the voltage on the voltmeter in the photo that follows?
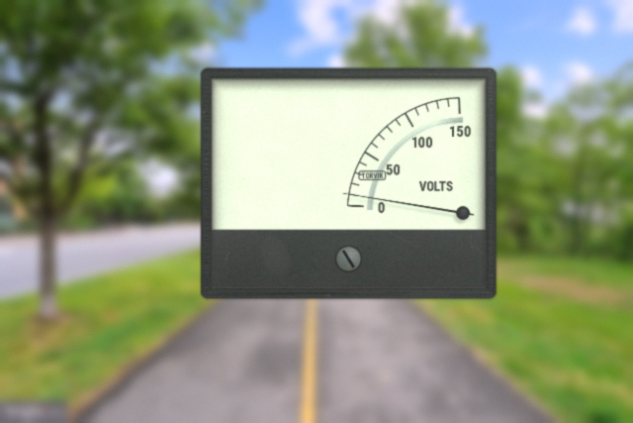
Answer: 10 V
